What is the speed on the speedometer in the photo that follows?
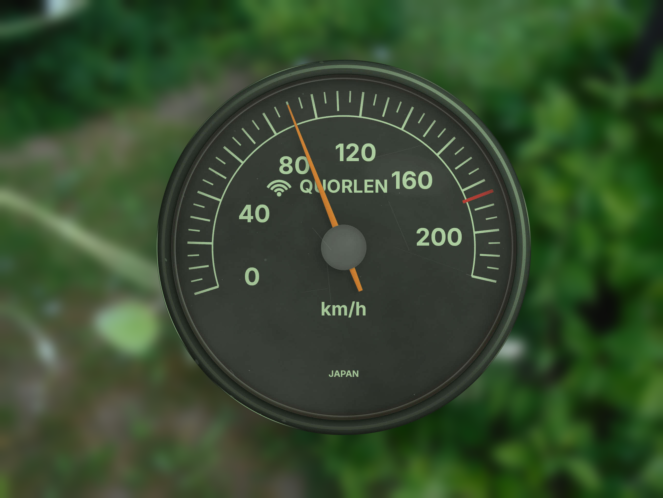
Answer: 90 km/h
